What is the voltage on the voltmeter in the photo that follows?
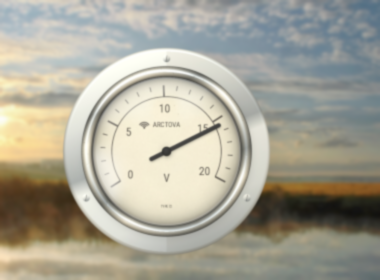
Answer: 15.5 V
